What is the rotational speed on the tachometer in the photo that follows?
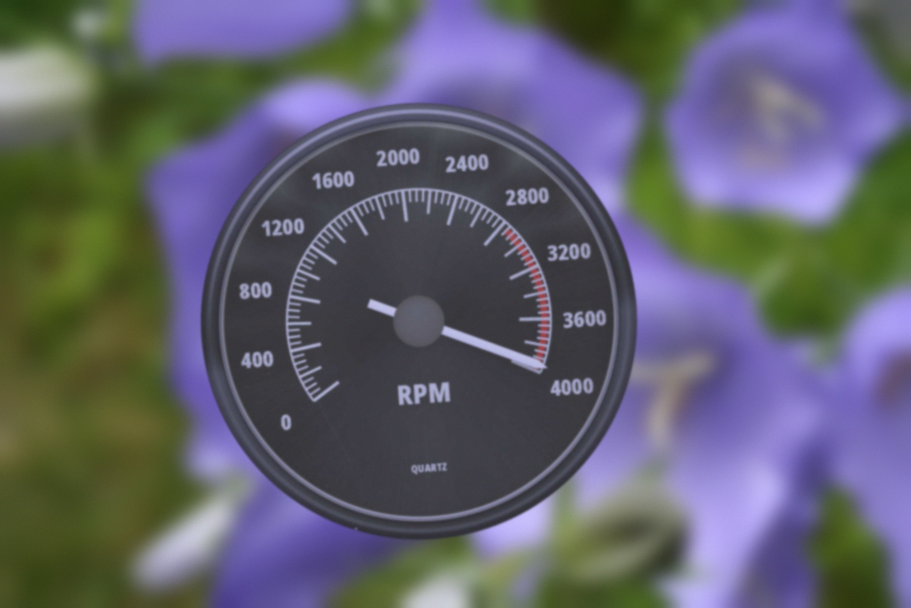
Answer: 3950 rpm
